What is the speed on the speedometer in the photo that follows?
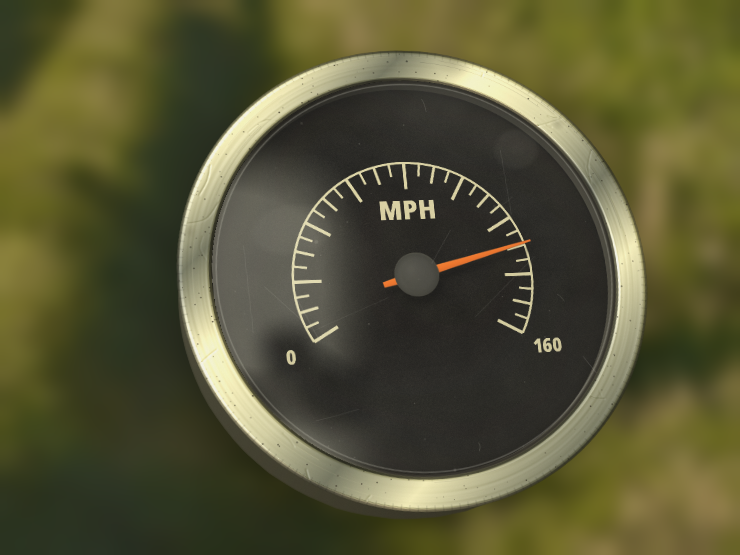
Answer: 130 mph
